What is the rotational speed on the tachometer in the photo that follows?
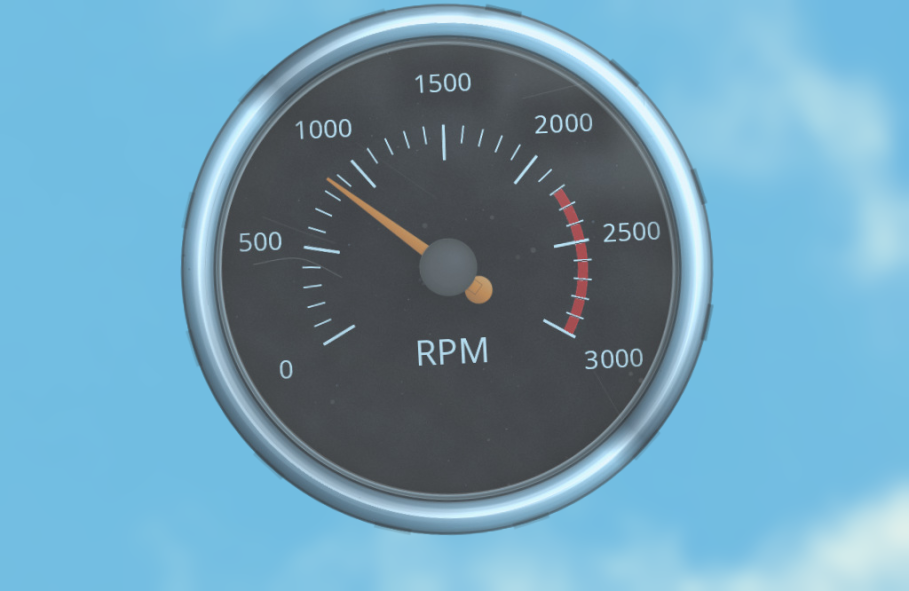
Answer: 850 rpm
